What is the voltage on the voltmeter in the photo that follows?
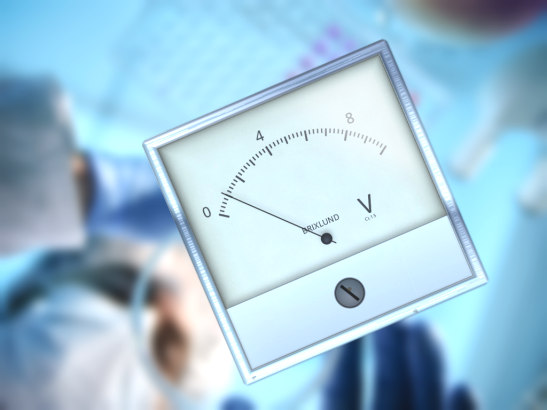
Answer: 1 V
